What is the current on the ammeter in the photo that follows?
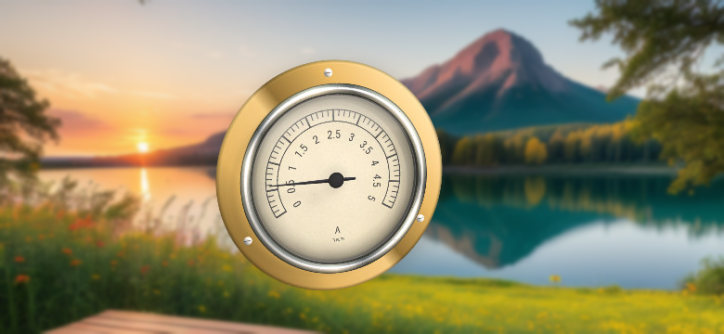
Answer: 0.6 A
